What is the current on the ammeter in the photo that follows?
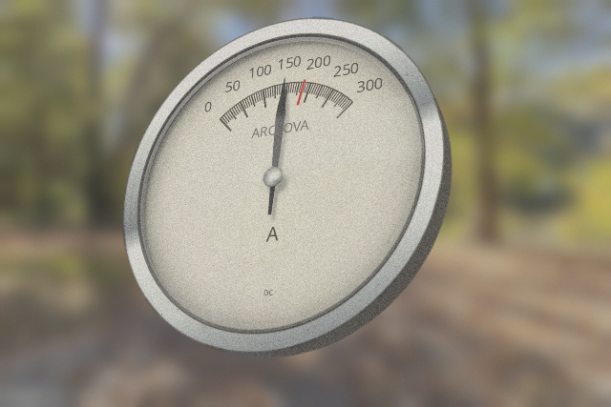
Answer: 150 A
